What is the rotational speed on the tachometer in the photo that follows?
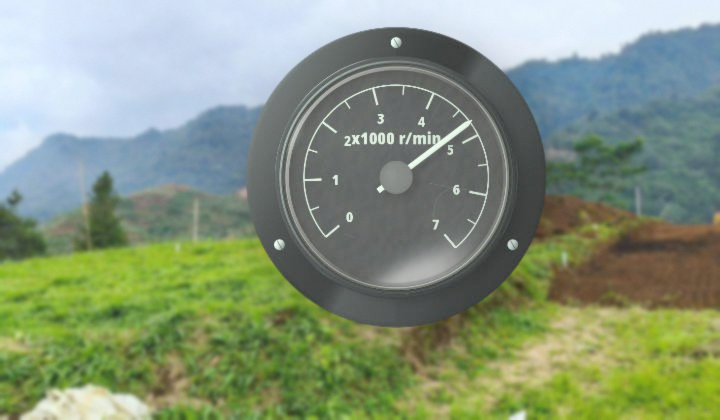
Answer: 4750 rpm
